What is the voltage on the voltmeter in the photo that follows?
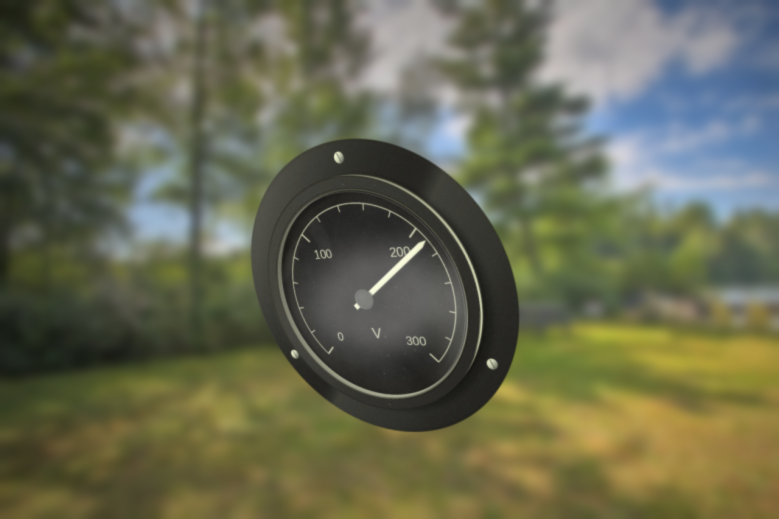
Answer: 210 V
